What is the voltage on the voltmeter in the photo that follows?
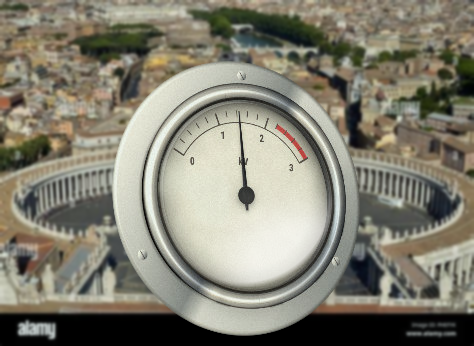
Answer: 1.4 kV
